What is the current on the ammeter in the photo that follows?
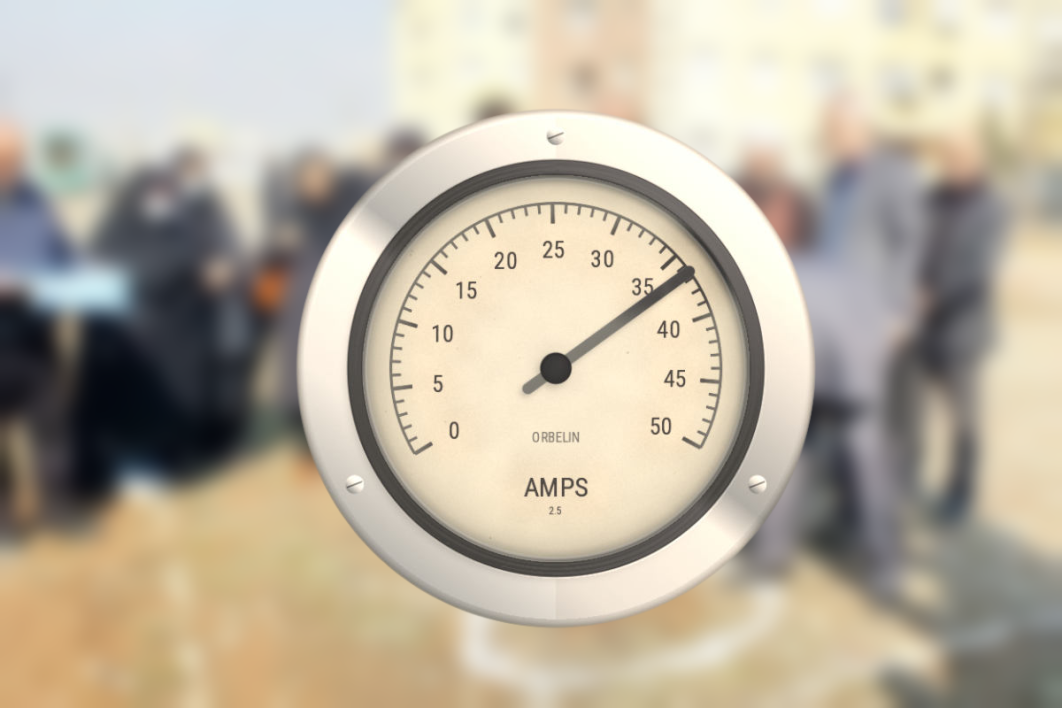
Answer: 36.5 A
